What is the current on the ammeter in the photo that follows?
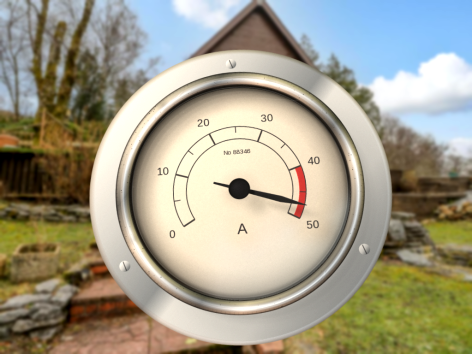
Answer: 47.5 A
